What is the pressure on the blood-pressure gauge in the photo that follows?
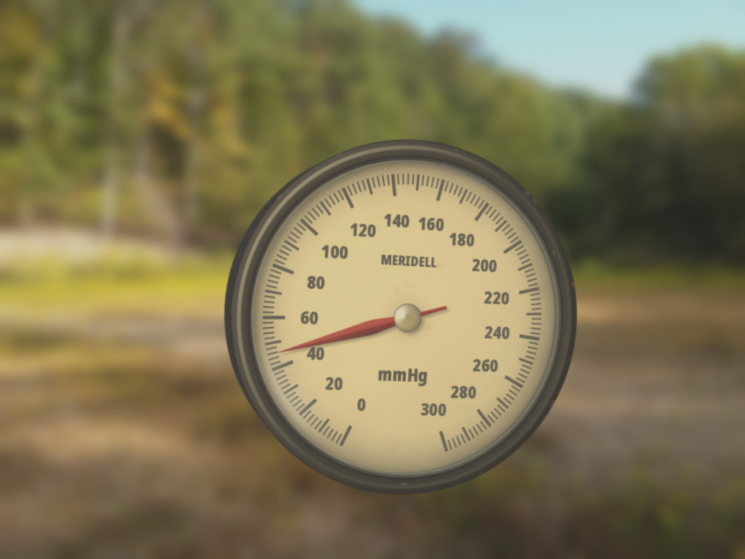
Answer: 46 mmHg
